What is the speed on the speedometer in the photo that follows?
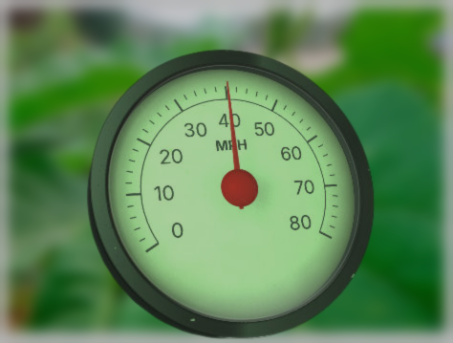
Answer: 40 mph
